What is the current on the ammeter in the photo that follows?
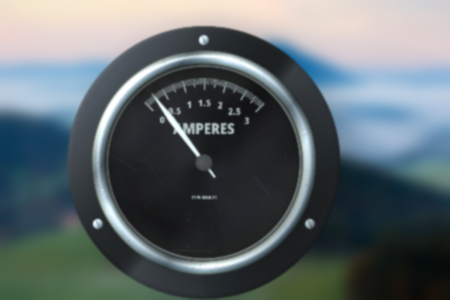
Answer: 0.25 A
